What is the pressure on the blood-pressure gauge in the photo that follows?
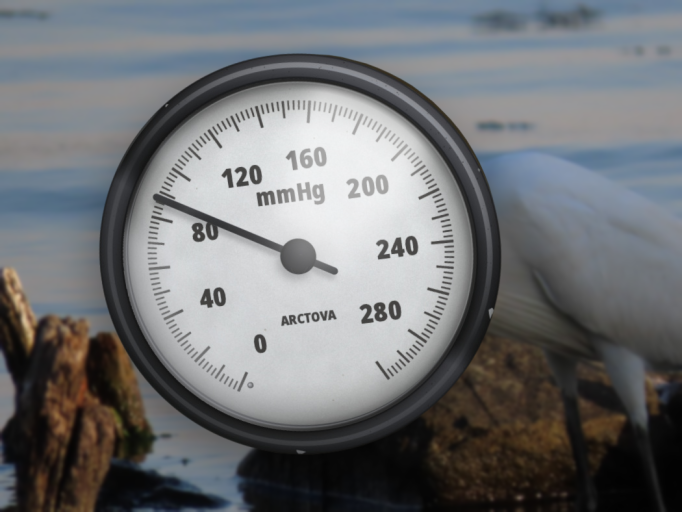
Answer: 88 mmHg
